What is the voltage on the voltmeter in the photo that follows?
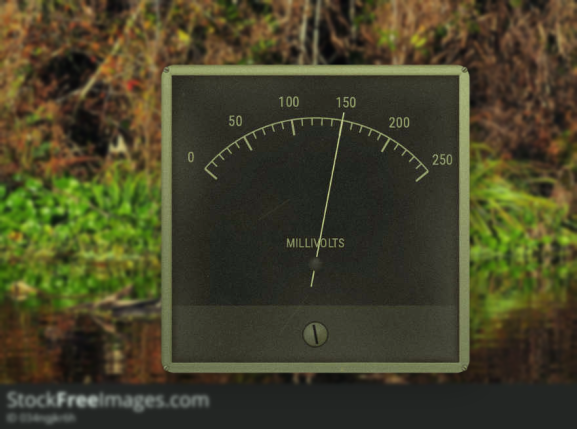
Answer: 150 mV
